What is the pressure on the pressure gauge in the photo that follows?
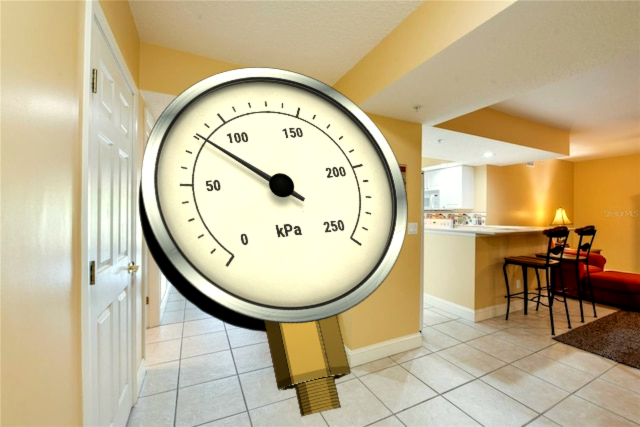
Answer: 80 kPa
